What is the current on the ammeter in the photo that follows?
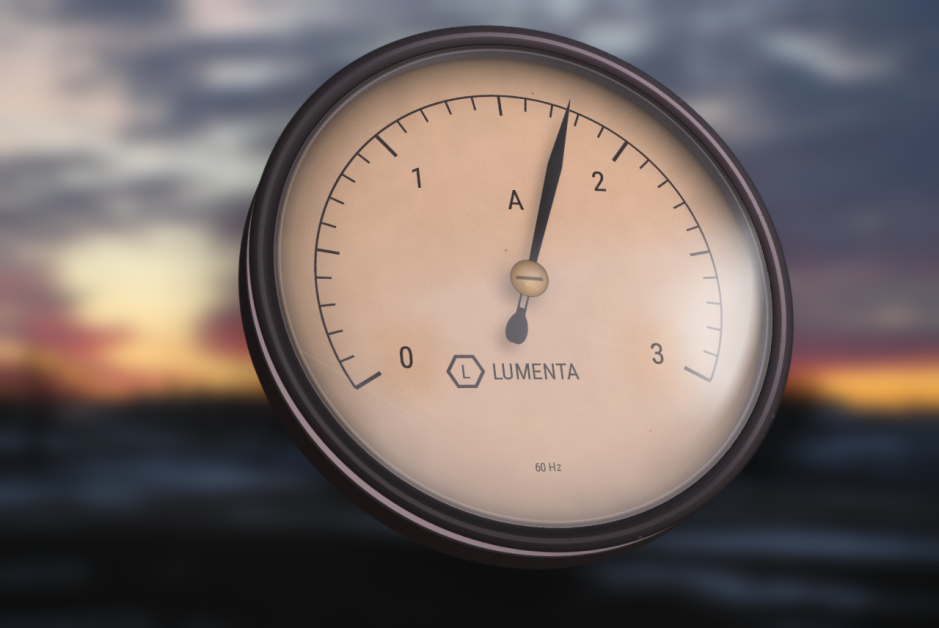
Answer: 1.75 A
